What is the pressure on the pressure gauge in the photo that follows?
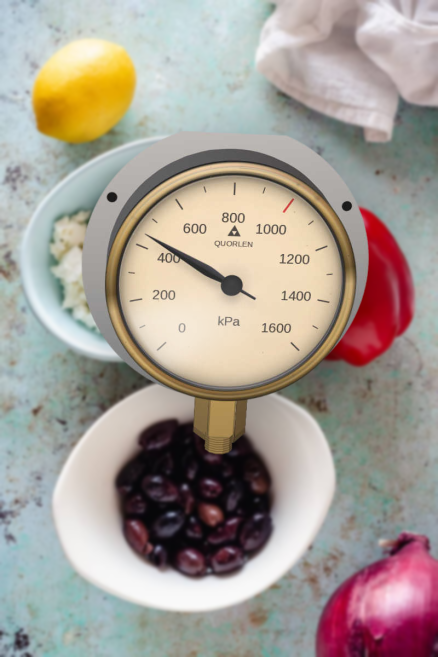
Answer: 450 kPa
